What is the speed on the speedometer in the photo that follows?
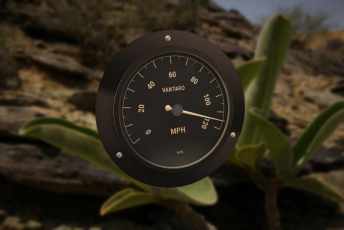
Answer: 115 mph
